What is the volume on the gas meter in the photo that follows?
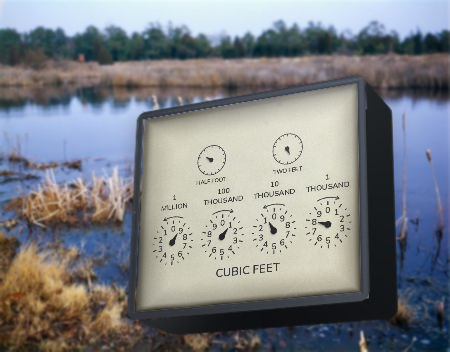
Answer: 910800 ft³
